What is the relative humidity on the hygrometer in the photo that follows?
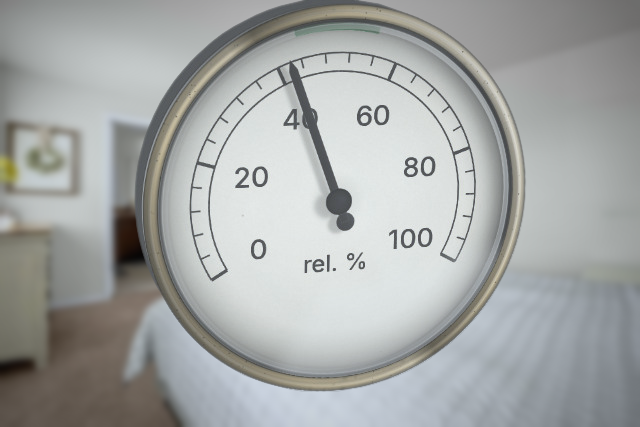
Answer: 42 %
